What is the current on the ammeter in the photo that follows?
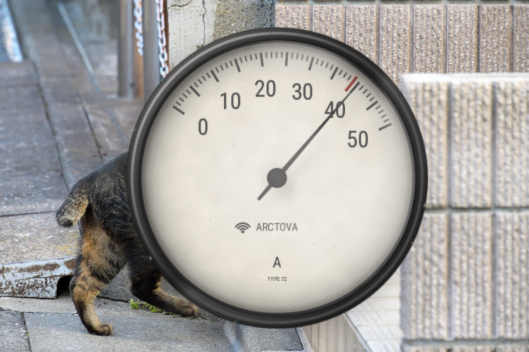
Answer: 40 A
